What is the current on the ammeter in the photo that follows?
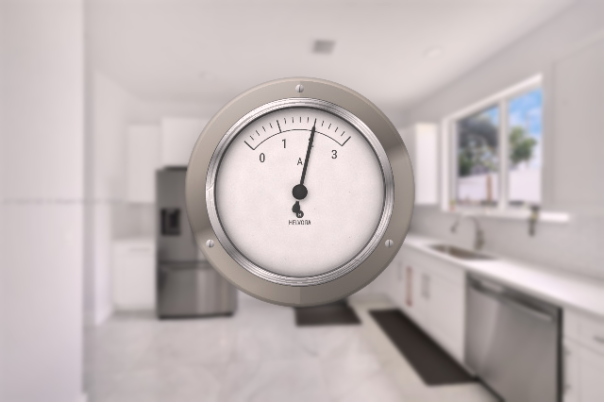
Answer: 2 A
